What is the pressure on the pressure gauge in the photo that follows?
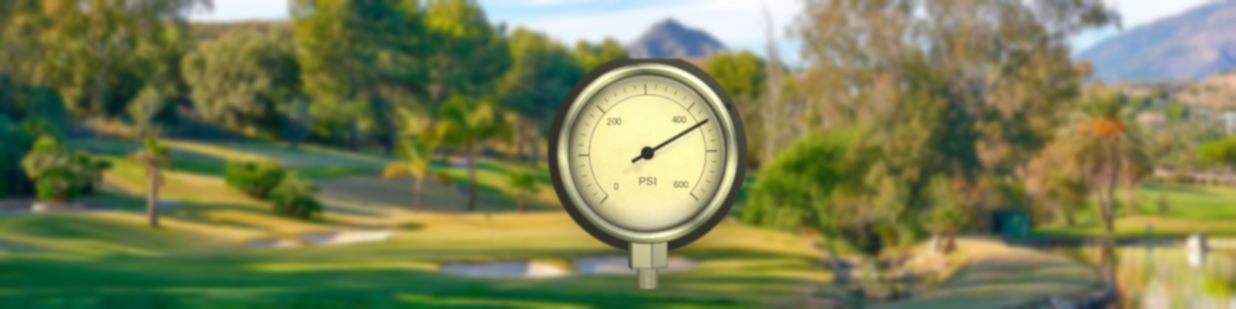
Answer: 440 psi
